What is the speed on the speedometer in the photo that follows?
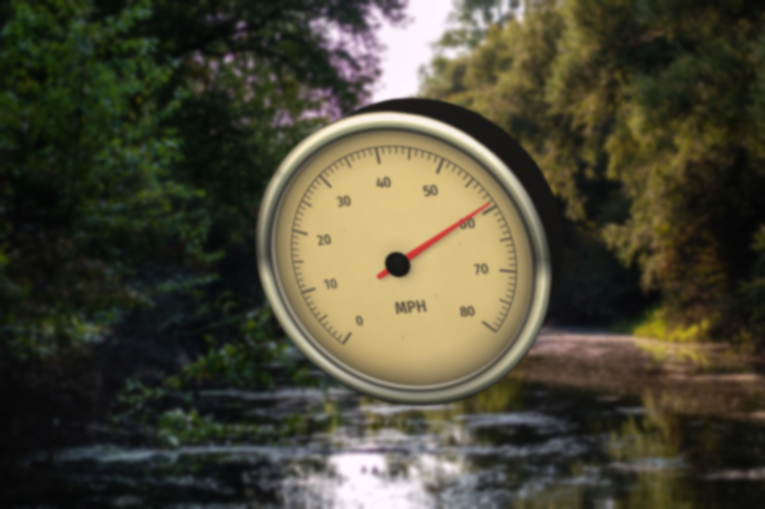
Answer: 59 mph
